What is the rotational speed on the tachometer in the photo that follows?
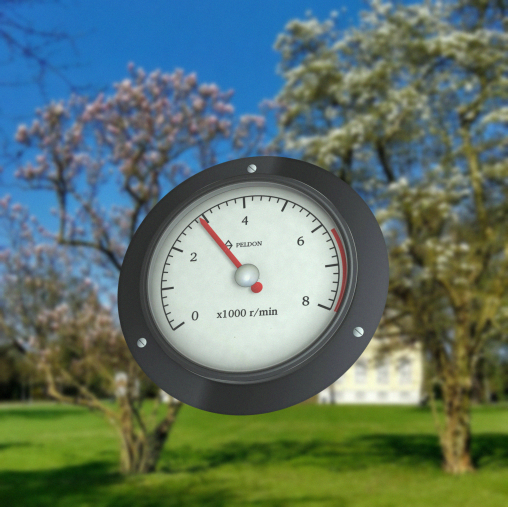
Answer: 2900 rpm
